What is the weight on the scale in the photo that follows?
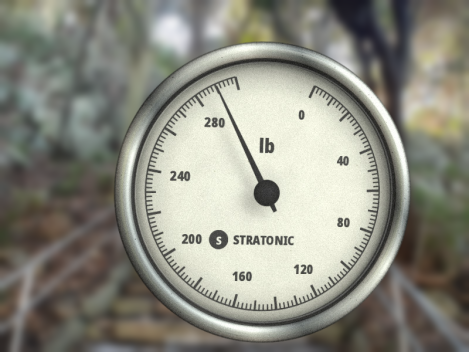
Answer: 290 lb
